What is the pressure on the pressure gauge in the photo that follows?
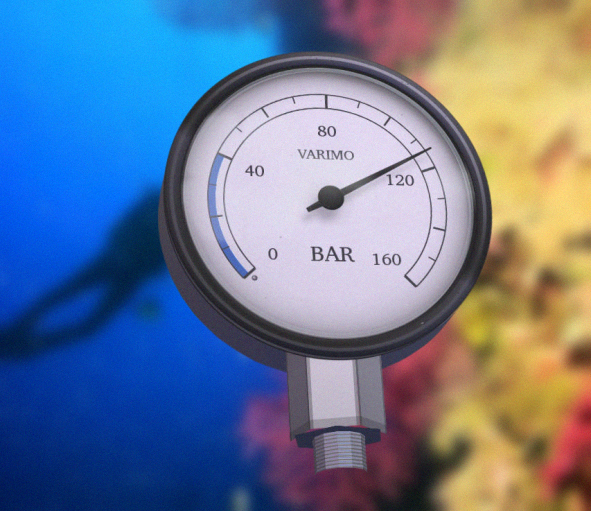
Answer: 115 bar
